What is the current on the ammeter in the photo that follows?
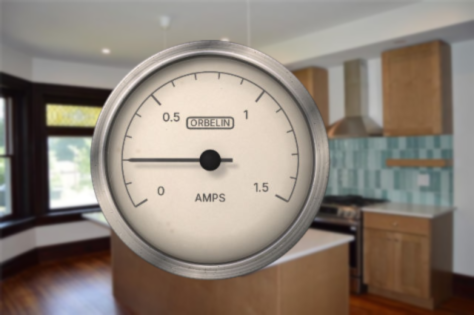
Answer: 0.2 A
